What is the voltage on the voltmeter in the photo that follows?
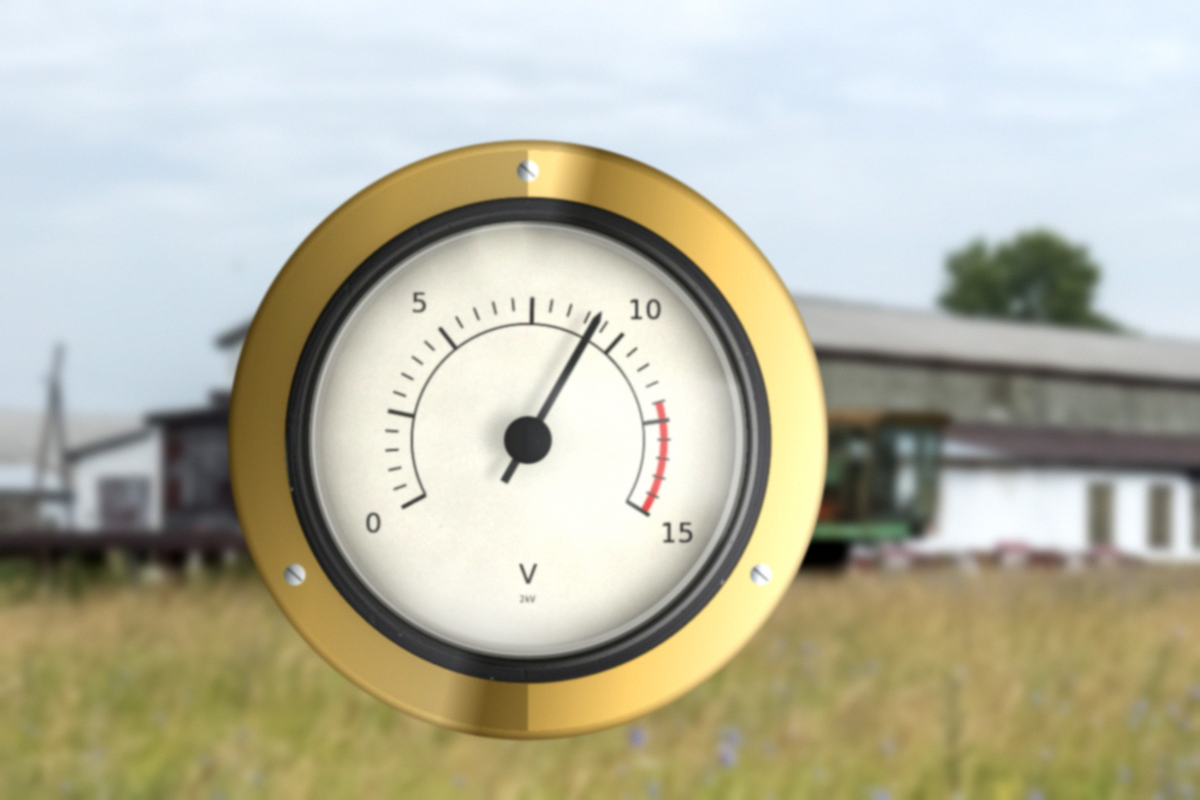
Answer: 9.25 V
